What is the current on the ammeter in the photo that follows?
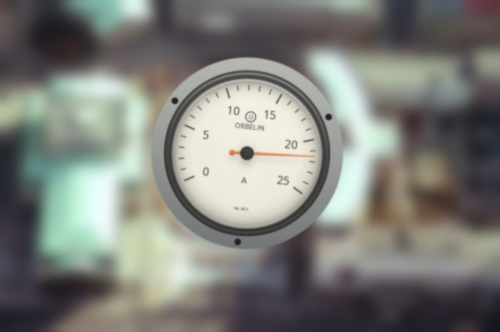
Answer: 21.5 A
